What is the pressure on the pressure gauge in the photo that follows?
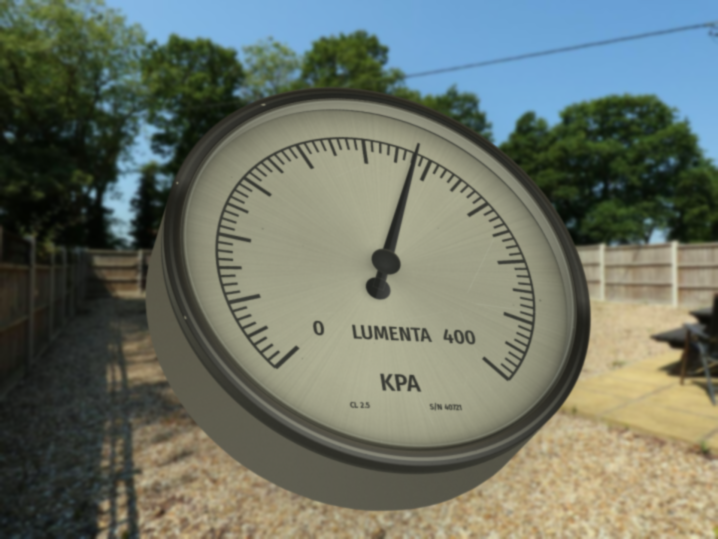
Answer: 230 kPa
